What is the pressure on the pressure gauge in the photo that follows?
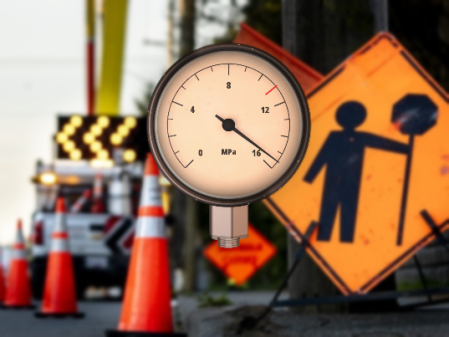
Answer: 15.5 MPa
